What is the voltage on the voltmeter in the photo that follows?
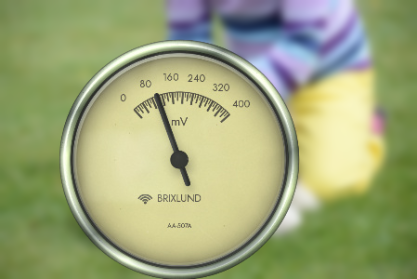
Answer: 100 mV
